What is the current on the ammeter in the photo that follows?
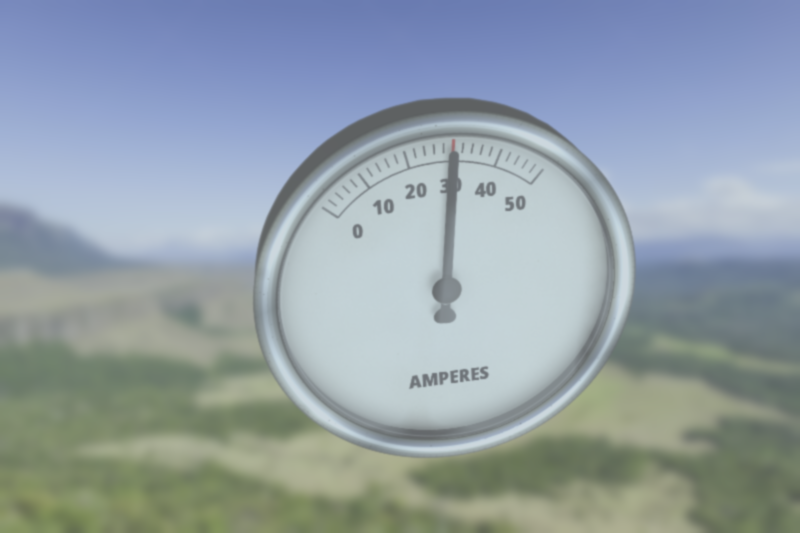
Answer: 30 A
